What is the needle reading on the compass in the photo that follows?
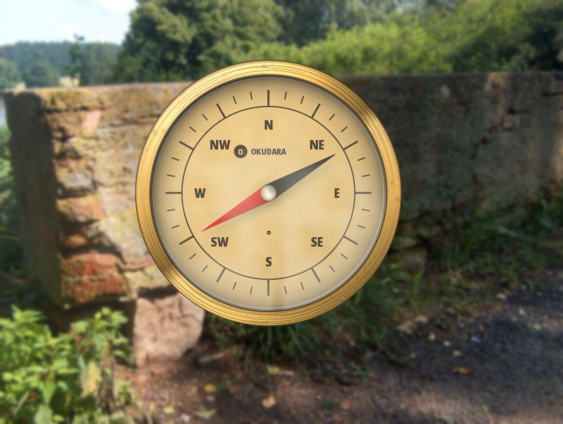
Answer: 240 °
